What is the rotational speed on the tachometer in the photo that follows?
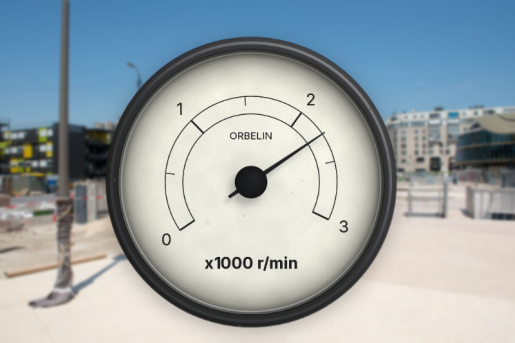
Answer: 2250 rpm
